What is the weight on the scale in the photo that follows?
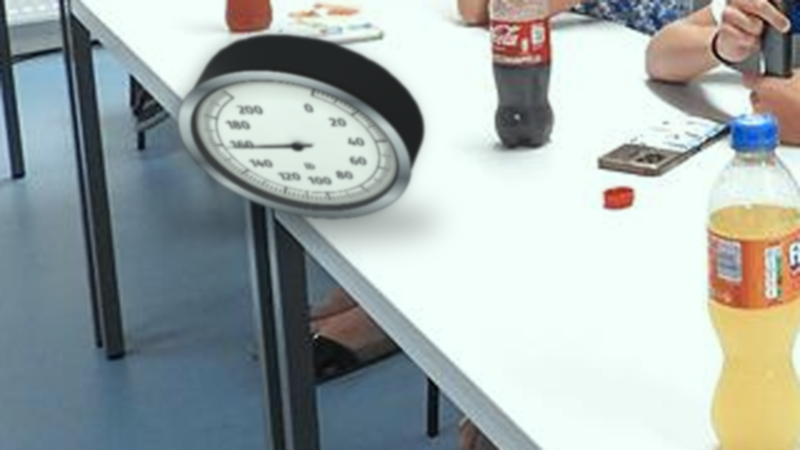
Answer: 160 lb
